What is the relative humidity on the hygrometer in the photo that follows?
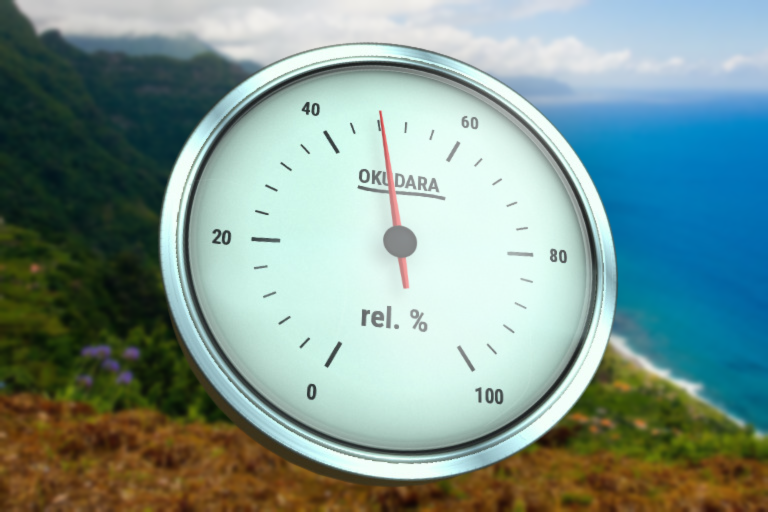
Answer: 48 %
